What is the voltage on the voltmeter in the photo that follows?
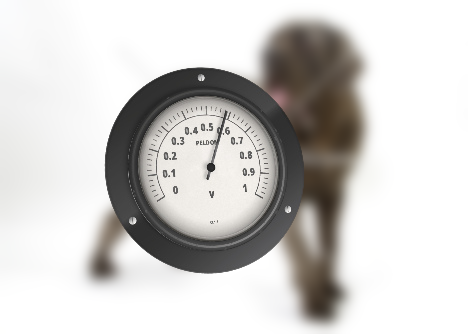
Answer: 0.58 V
